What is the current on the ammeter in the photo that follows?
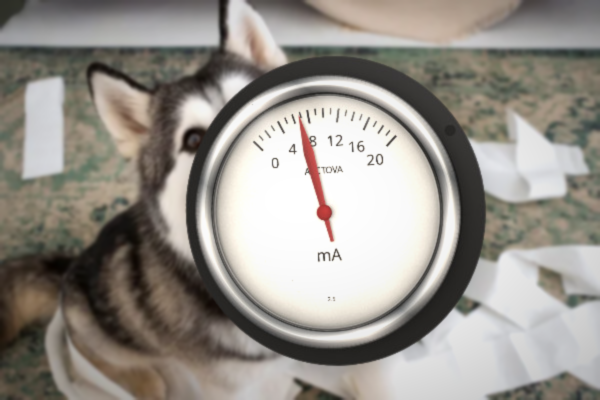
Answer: 7 mA
